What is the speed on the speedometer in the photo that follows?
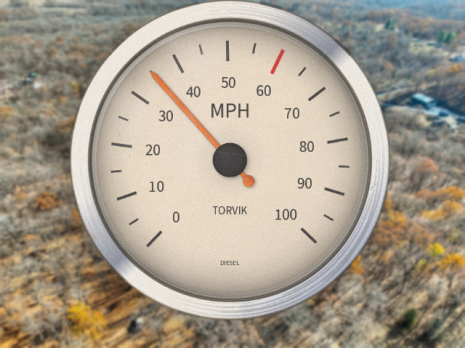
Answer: 35 mph
